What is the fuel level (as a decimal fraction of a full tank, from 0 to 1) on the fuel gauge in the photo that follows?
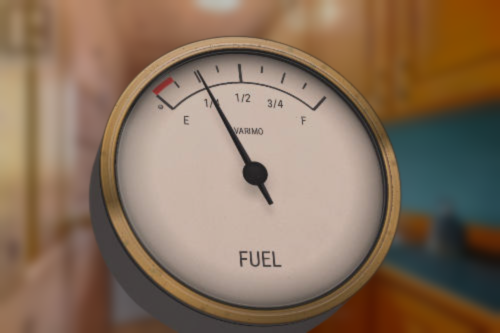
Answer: 0.25
